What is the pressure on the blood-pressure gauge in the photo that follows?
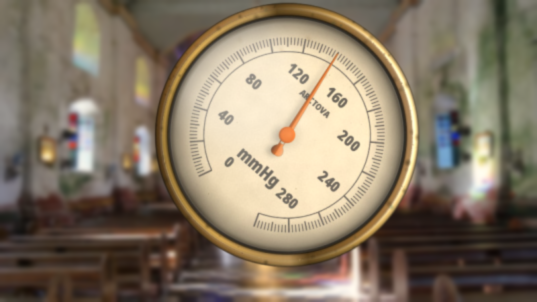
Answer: 140 mmHg
